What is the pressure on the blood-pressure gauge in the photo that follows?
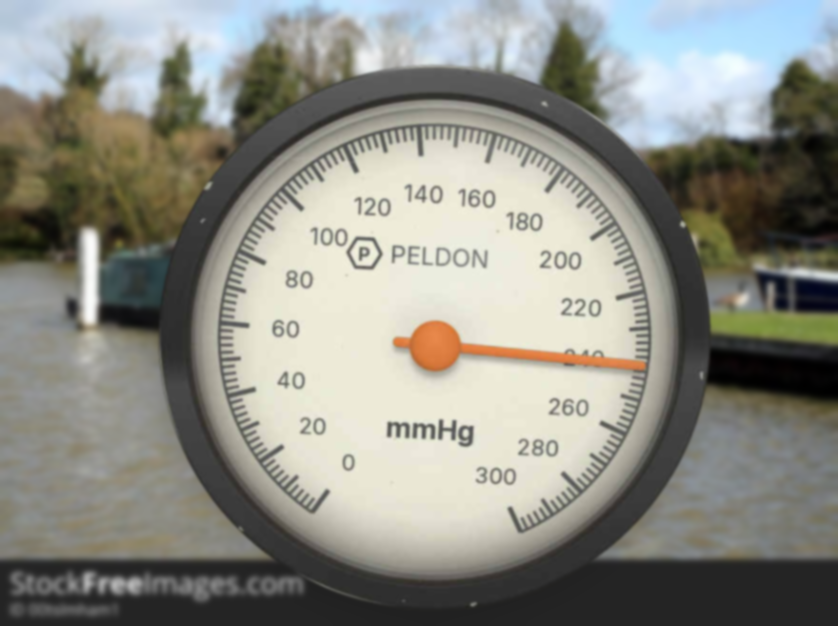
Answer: 240 mmHg
